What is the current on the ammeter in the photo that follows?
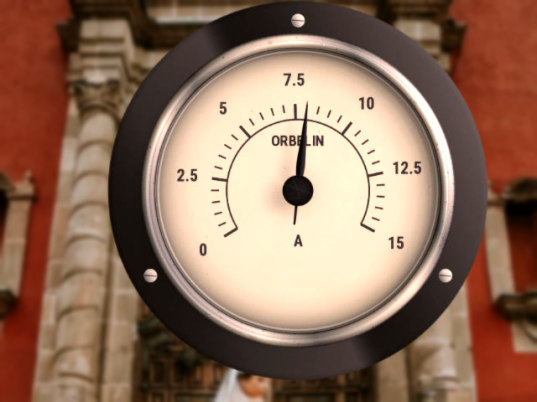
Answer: 8 A
